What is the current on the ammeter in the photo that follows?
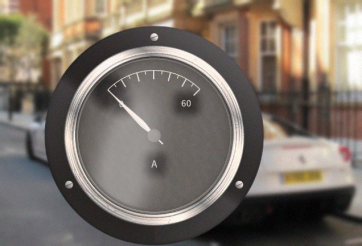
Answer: 0 A
